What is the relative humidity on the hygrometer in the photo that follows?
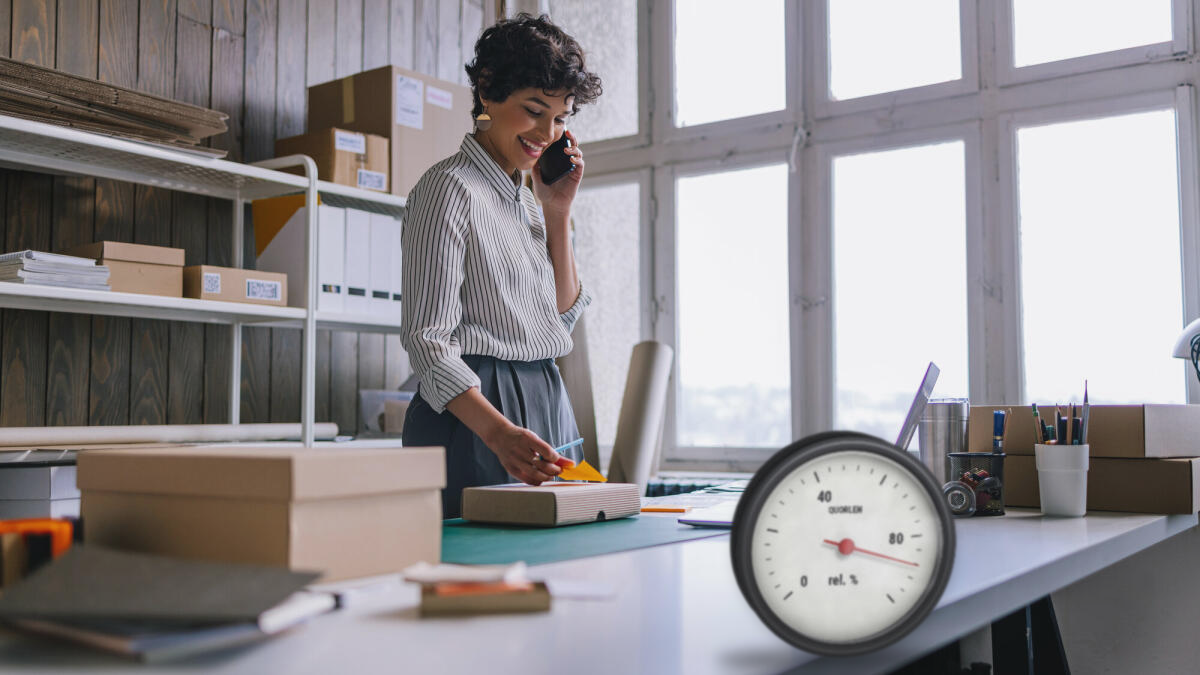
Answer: 88 %
